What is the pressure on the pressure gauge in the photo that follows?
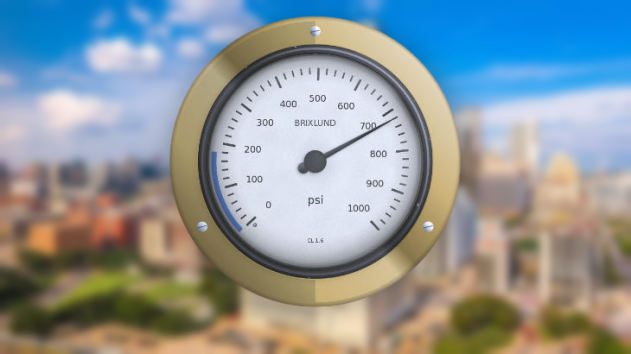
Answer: 720 psi
